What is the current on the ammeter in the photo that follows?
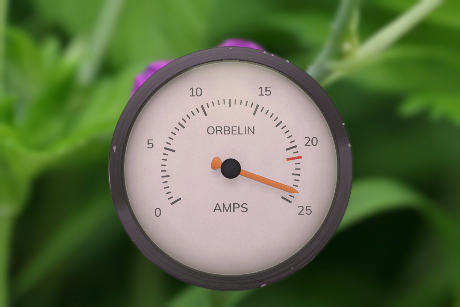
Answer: 24 A
